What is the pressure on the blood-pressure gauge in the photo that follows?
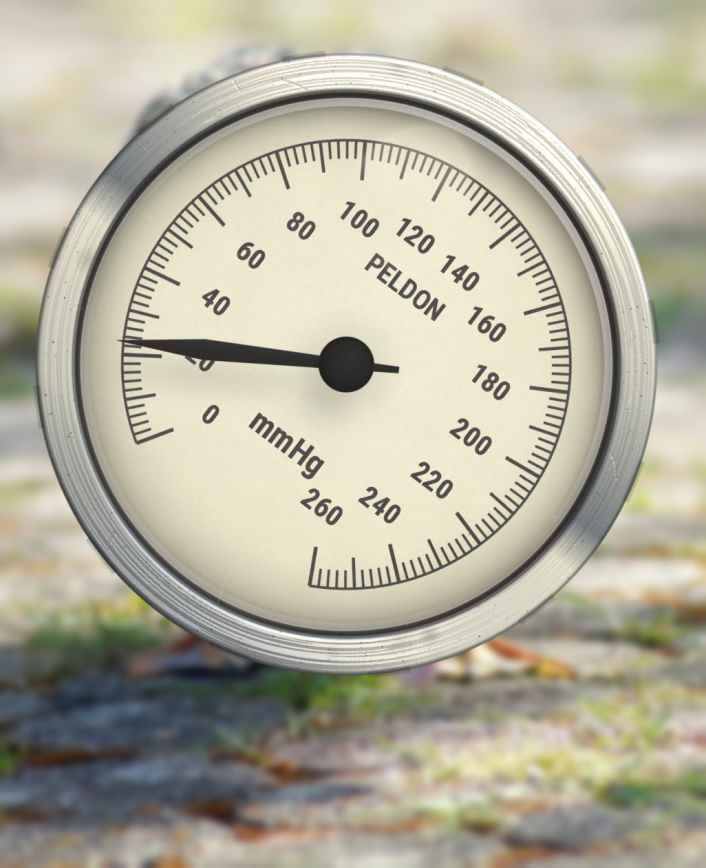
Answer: 23 mmHg
